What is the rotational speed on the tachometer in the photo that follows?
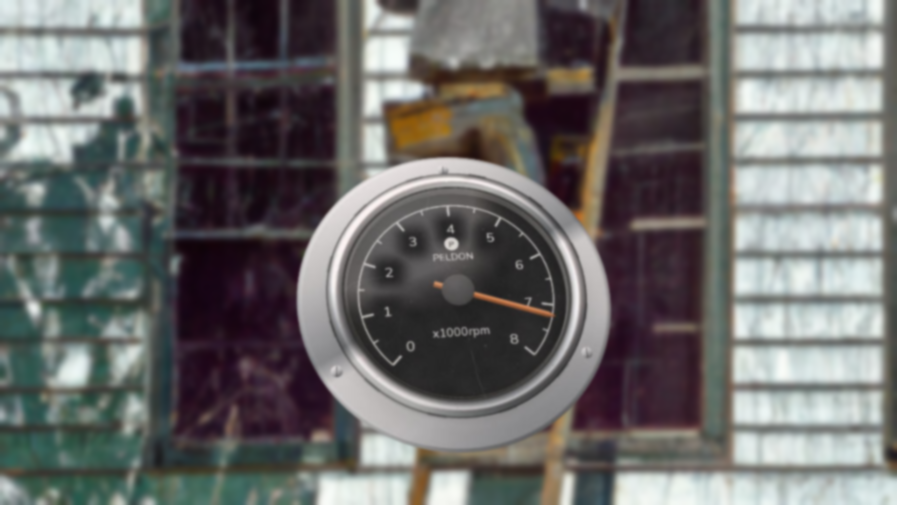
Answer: 7250 rpm
